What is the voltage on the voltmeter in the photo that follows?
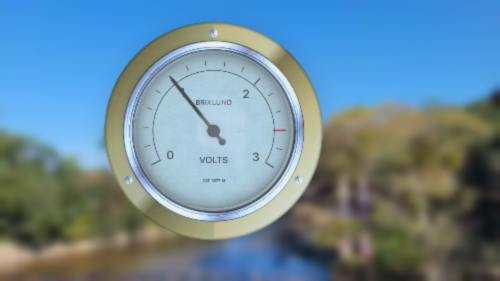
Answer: 1 V
